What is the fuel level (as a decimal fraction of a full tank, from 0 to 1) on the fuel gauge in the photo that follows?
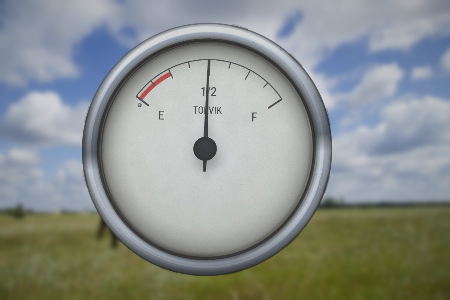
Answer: 0.5
